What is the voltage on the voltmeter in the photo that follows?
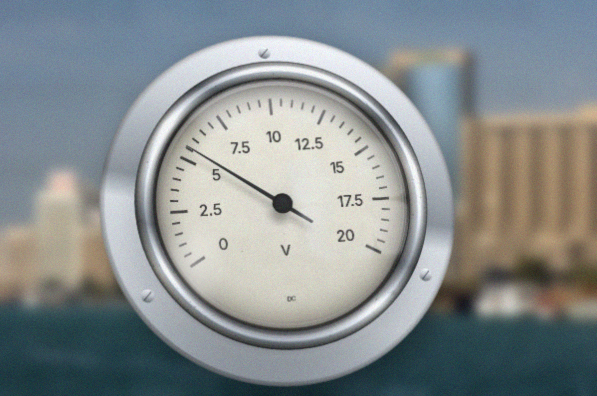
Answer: 5.5 V
